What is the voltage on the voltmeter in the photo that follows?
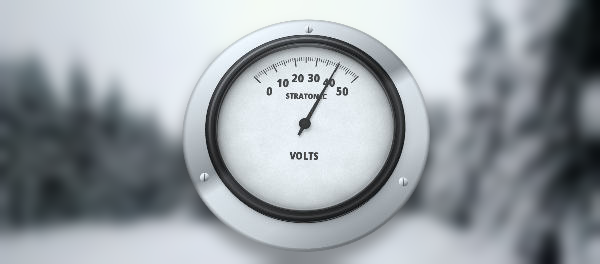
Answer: 40 V
